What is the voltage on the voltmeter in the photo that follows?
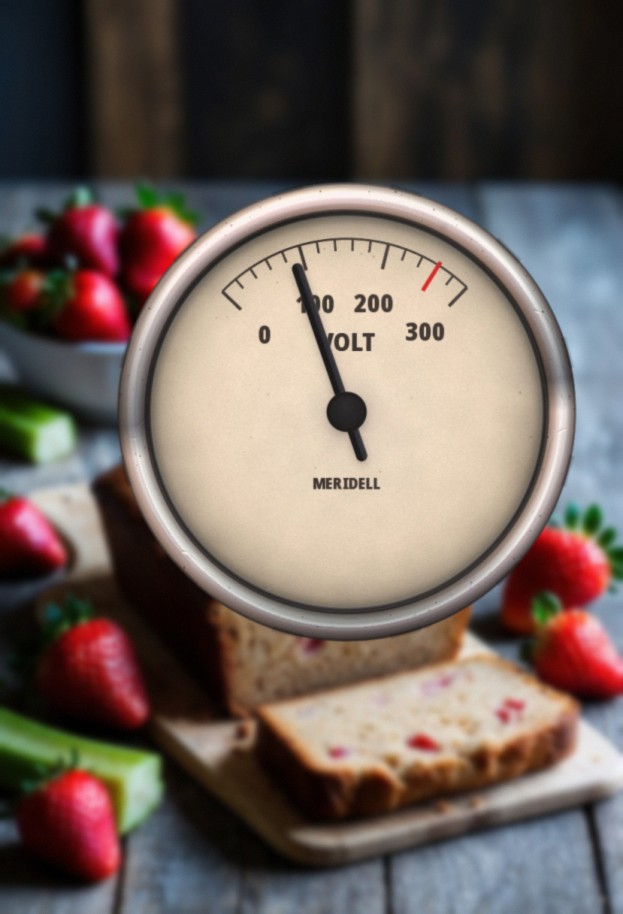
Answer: 90 V
